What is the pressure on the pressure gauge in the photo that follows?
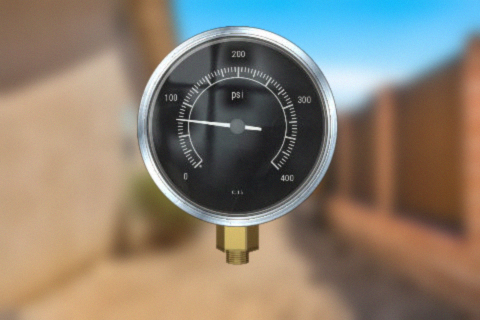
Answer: 75 psi
